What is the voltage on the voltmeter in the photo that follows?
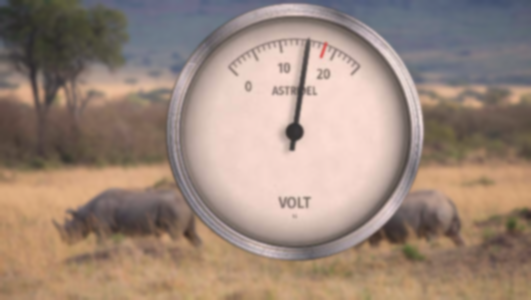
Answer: 15 V
